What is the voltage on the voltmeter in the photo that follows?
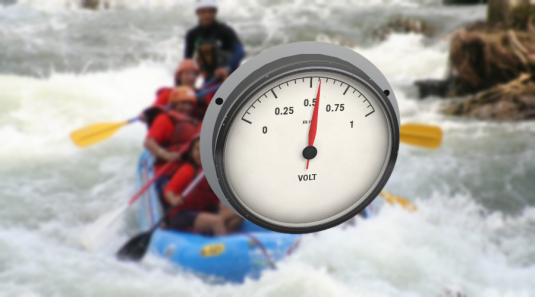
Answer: 0.55 V
